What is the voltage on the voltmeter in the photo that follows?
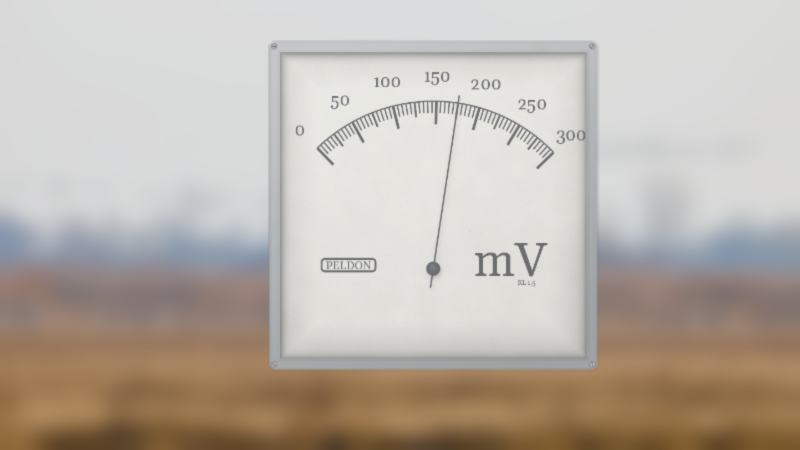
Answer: 175 mV
